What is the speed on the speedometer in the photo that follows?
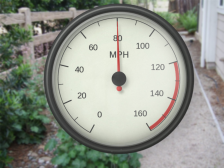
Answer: 80 mph
